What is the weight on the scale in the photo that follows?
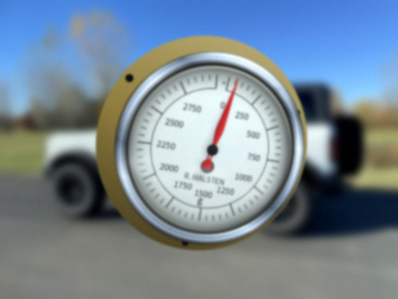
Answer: 50 g
